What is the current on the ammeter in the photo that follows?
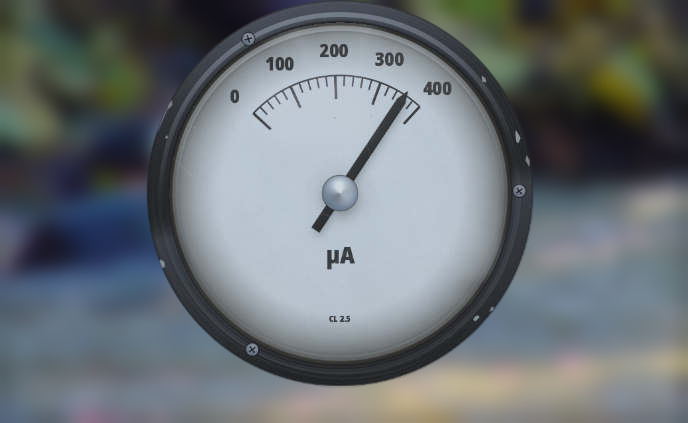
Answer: 360 µA
